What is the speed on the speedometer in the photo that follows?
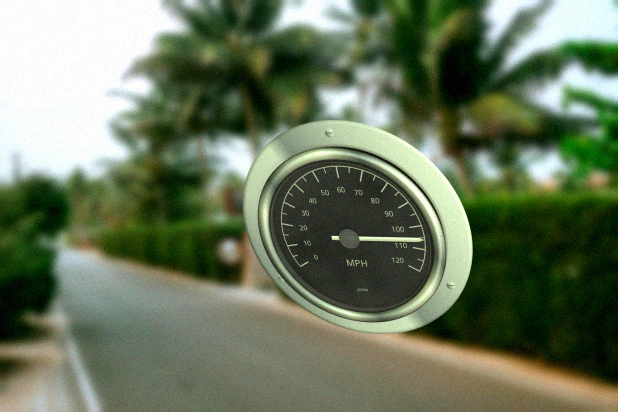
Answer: 105 mph
